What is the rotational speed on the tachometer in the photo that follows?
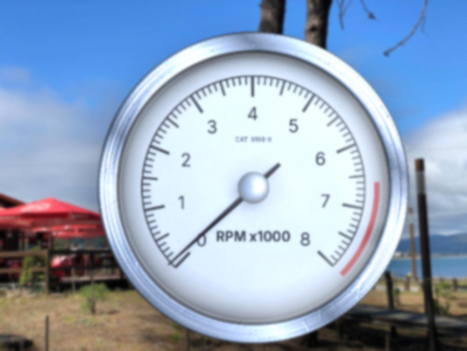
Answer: 100 rpm
